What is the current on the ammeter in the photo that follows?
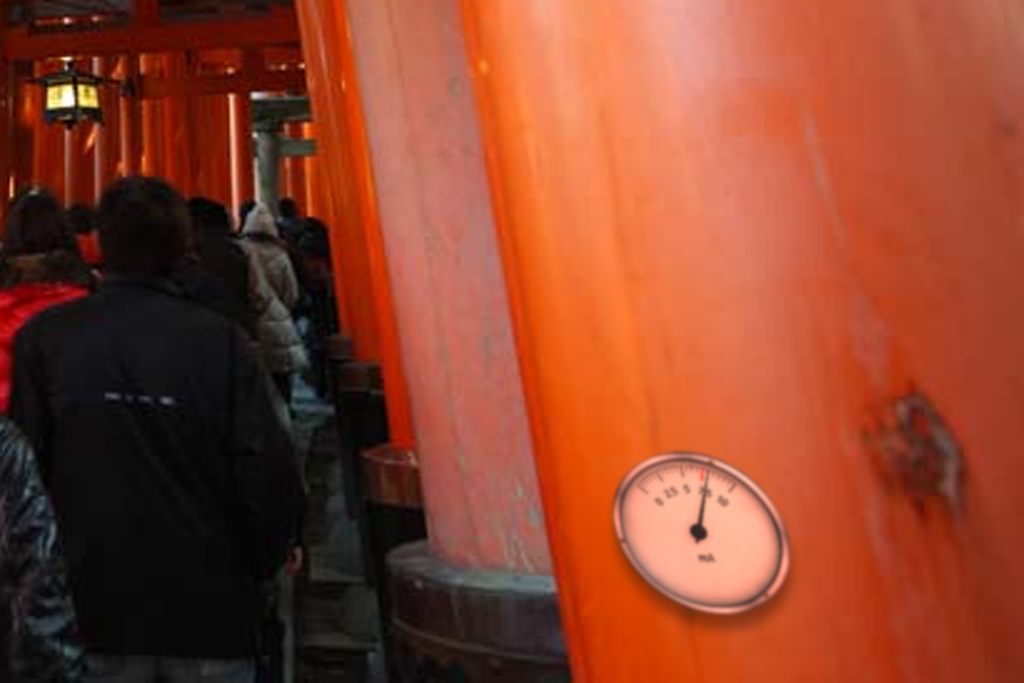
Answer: 7.5 mA
